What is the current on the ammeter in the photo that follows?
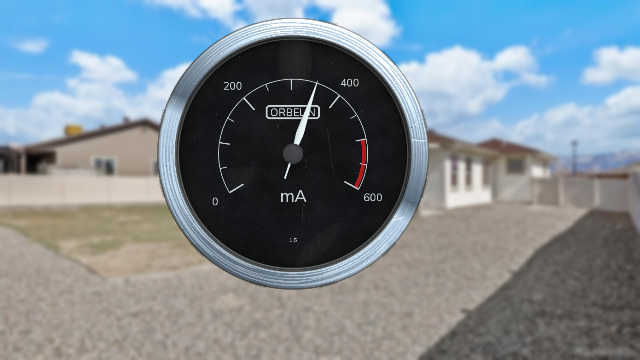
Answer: 350 mA
